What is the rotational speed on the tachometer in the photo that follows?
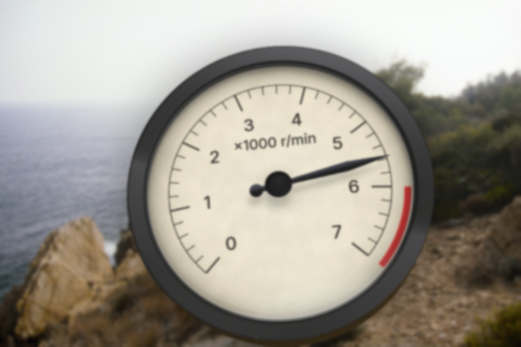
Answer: 5600 rpm
